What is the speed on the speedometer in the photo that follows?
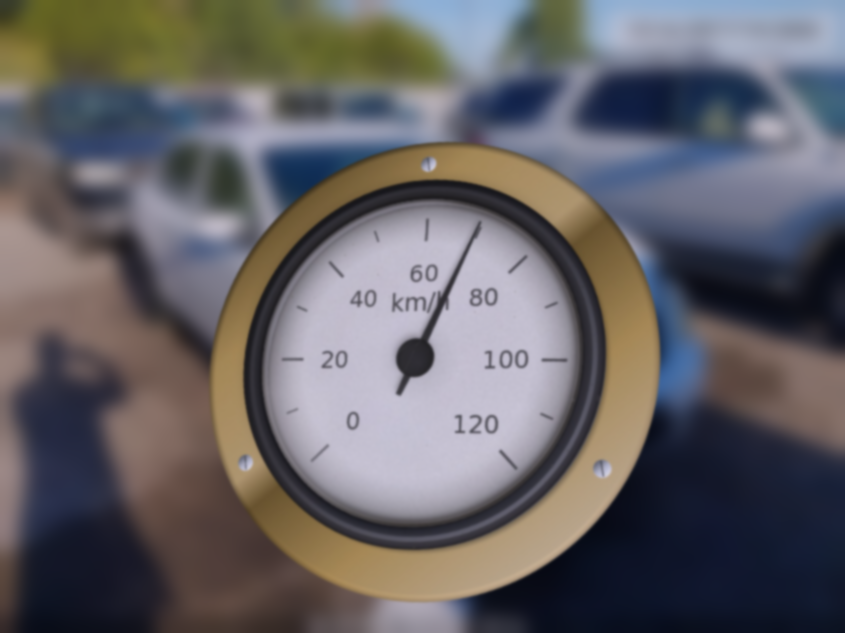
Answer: 70 km/h
